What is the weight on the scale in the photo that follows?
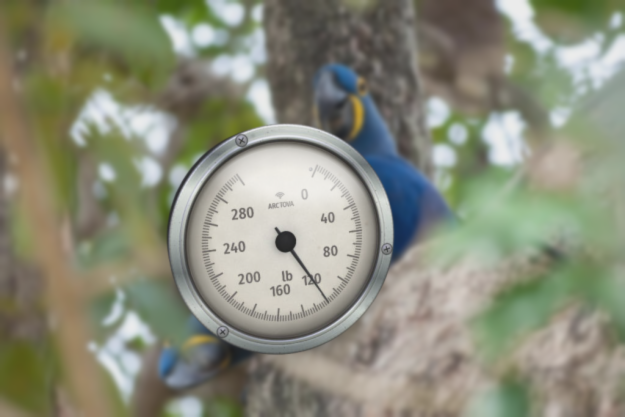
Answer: 120 lb
